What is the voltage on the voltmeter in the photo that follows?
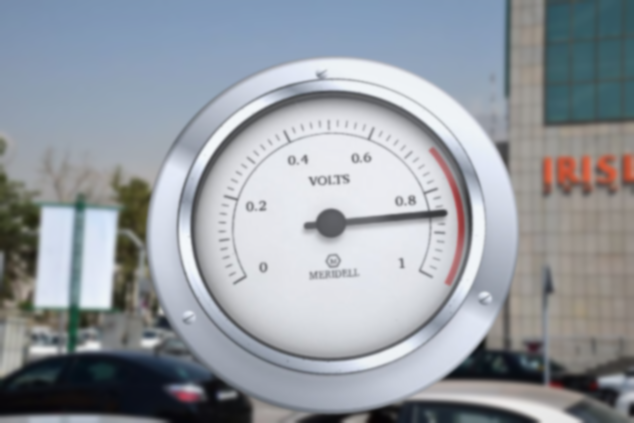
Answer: 0.86 V
